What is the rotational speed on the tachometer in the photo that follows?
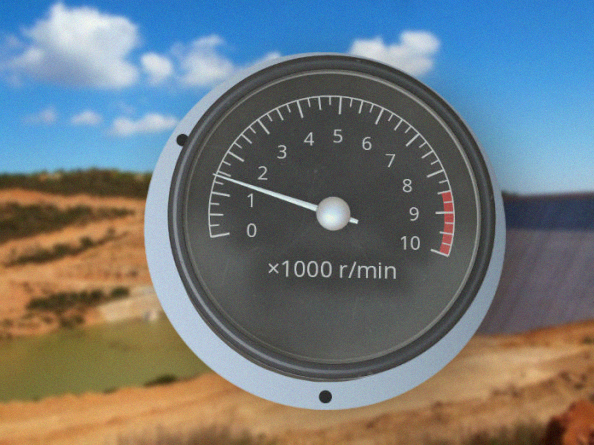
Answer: 1375 rpm
